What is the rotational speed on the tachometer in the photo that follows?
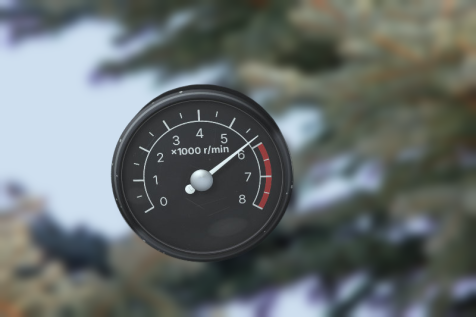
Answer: 5750 rpm
